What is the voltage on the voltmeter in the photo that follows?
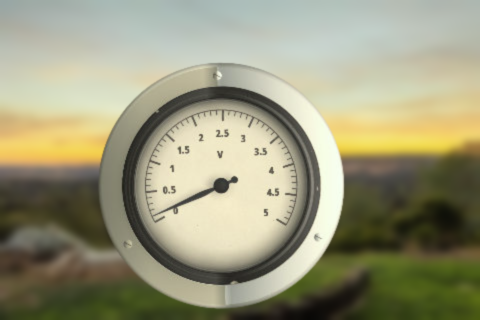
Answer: 0.1 V
